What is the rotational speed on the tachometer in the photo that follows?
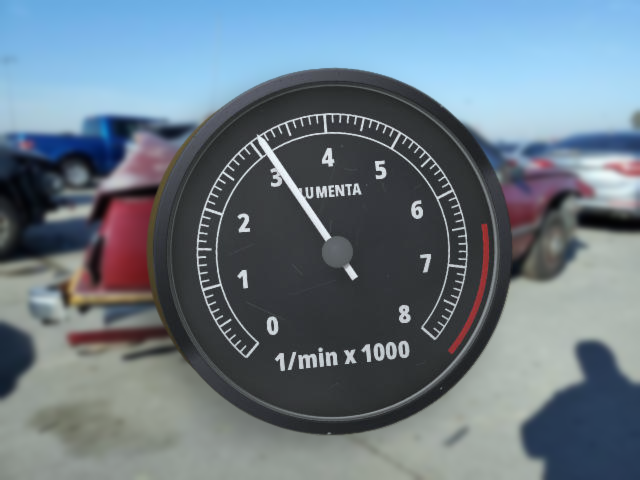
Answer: 3100 rpm
